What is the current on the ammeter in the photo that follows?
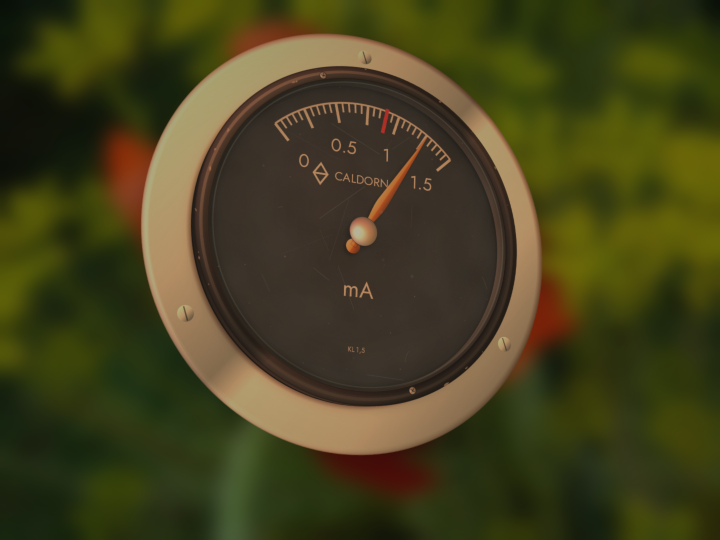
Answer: 1.25 mA
